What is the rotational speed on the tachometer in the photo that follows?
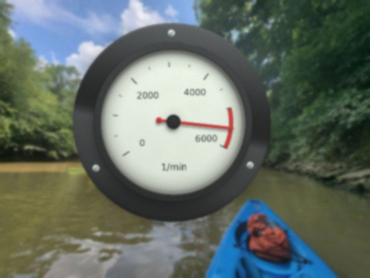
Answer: 5500 rpm
